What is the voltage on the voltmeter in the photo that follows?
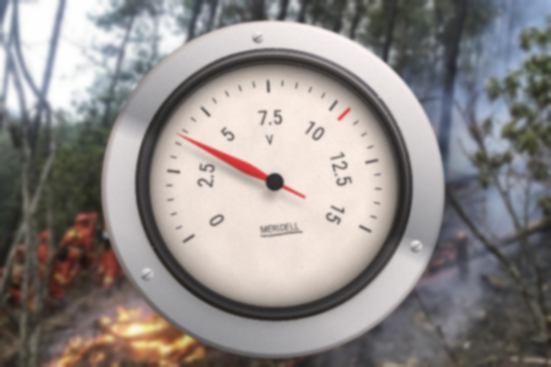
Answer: 3.75 V
